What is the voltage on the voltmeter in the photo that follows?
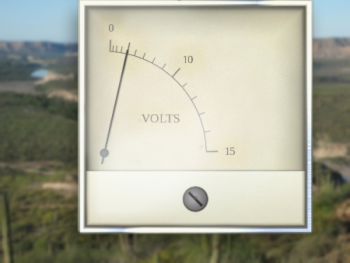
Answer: 5 V
